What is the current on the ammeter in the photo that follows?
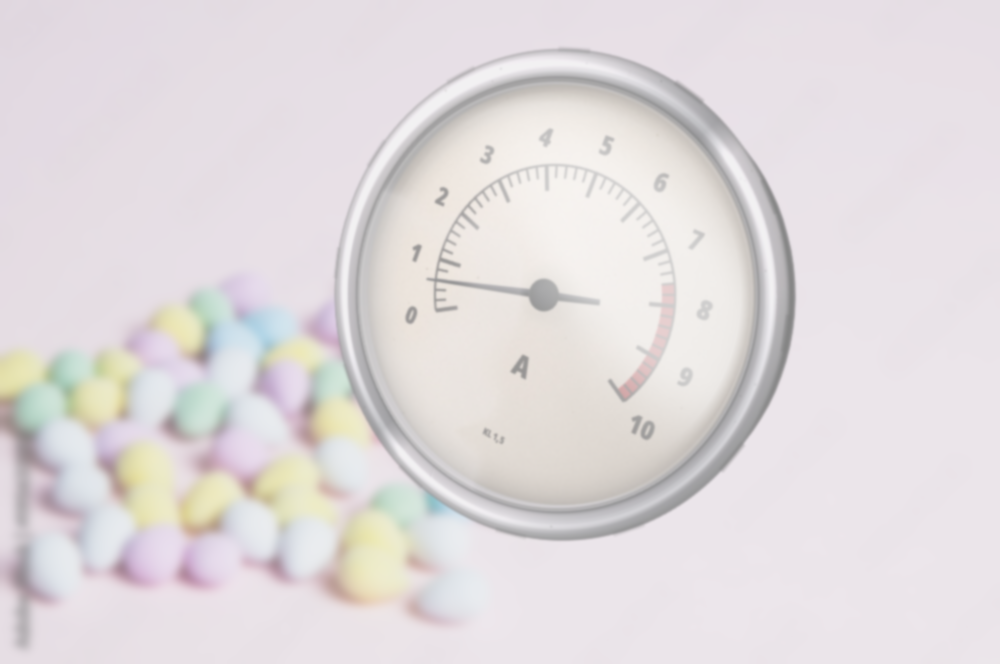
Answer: 0.6 A
